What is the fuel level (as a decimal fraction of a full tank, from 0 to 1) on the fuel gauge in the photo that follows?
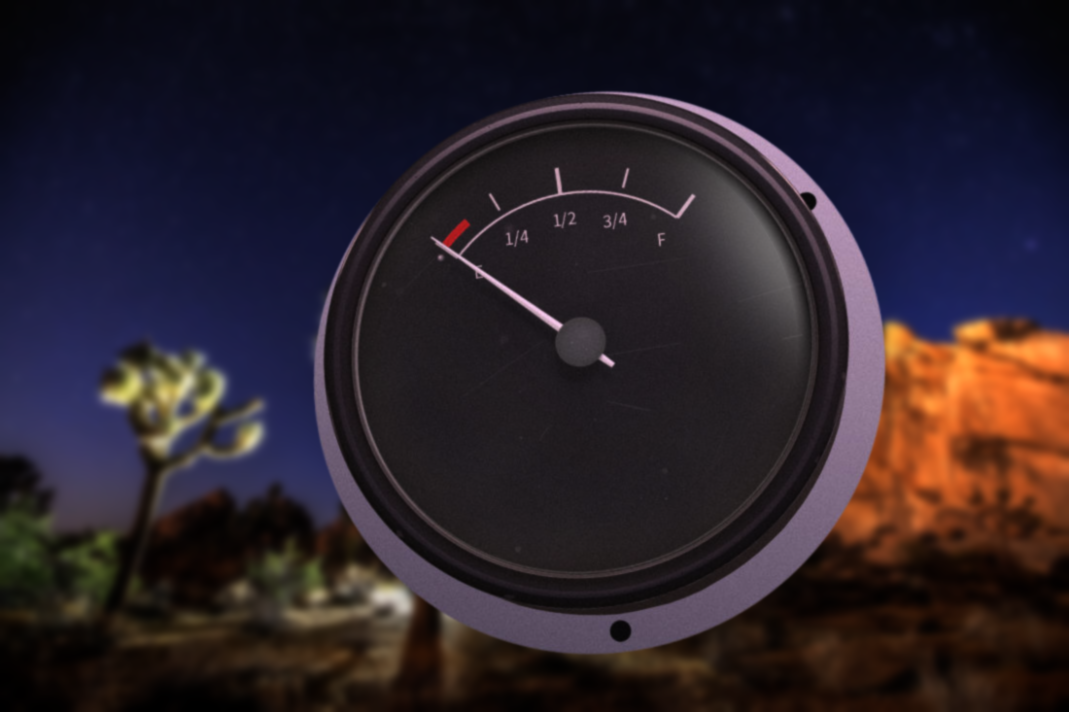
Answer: 0
